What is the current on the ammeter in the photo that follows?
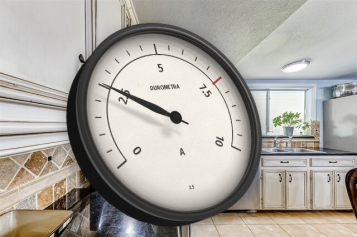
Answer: 2.5 A
